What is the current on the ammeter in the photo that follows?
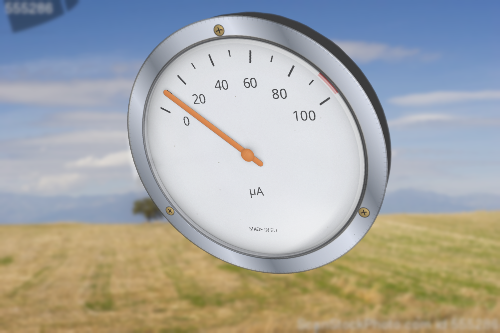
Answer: 10 µA
